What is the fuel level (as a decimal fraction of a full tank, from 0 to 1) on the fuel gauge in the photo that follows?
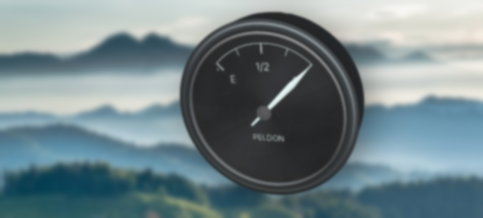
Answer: 1
